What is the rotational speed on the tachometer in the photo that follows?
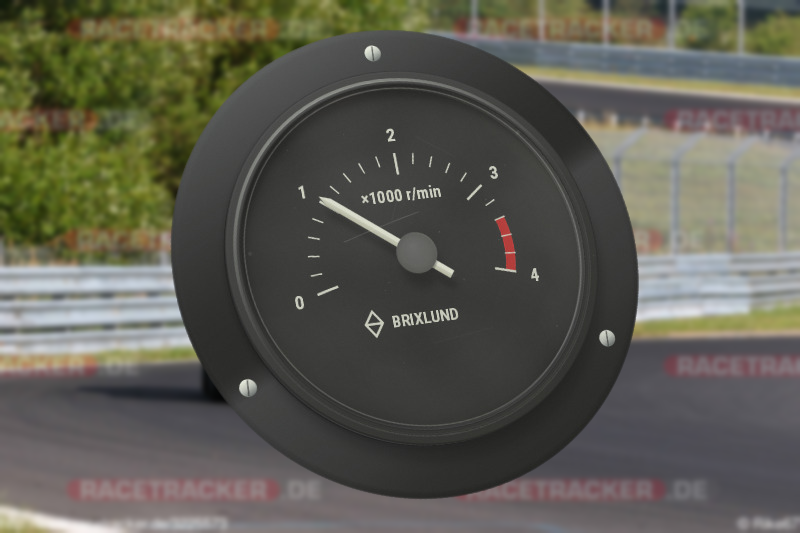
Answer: 1000 rpm
